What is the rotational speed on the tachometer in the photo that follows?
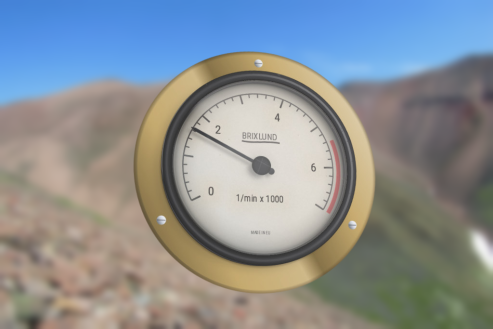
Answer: 1600 rpm
